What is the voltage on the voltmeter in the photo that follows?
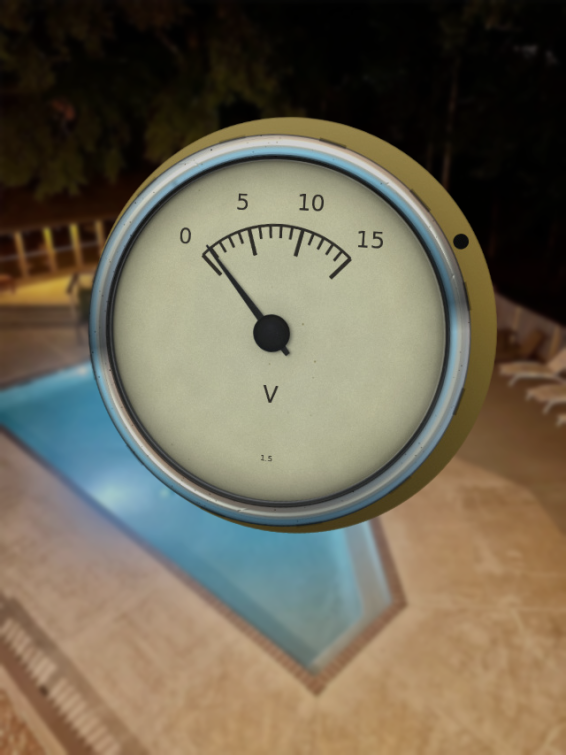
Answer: 1 V
